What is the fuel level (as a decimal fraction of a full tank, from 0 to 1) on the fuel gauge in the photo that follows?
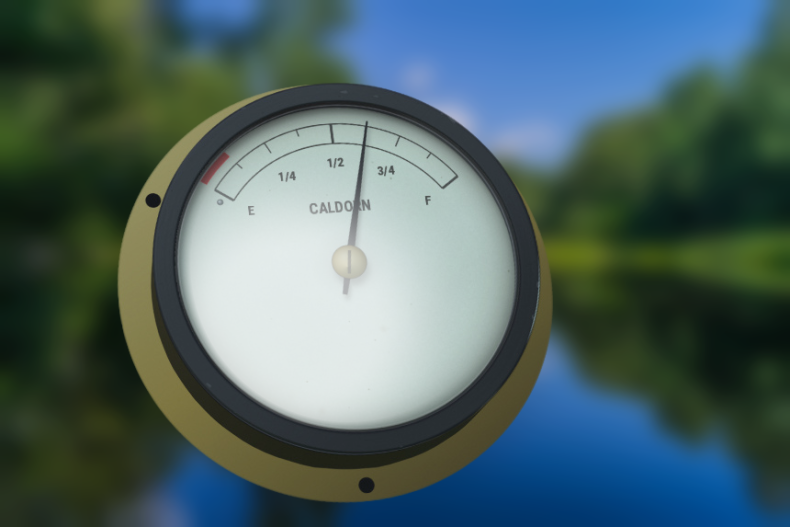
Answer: 0.625
